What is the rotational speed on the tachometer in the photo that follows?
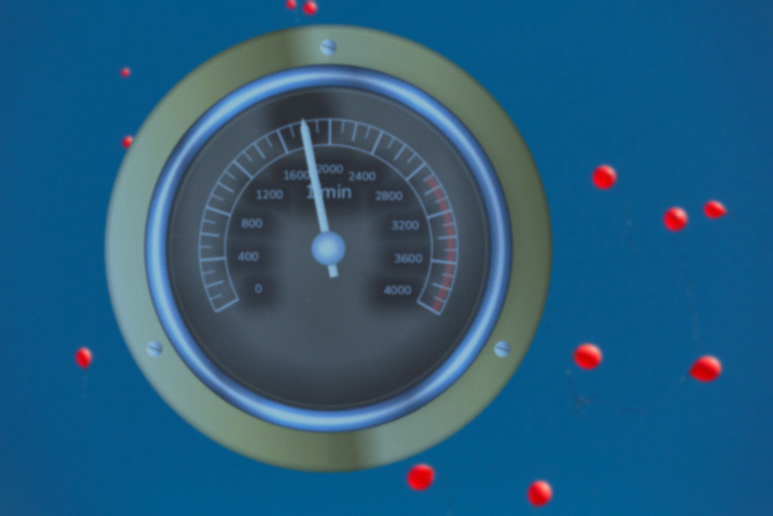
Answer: 1800 rpm
